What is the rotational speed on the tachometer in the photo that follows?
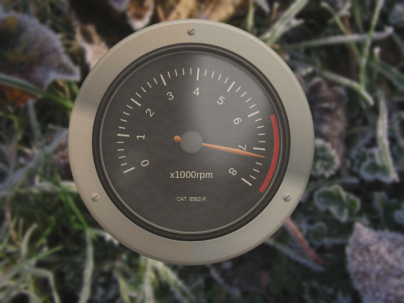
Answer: 7200 rpm
